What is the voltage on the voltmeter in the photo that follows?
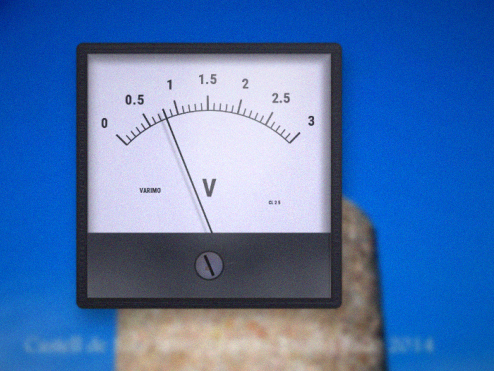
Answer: 0.8 V
